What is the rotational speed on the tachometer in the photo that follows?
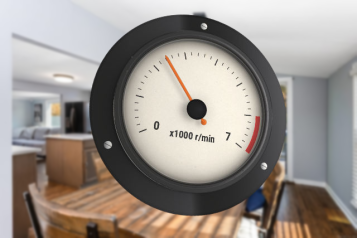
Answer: 2400 rpm
